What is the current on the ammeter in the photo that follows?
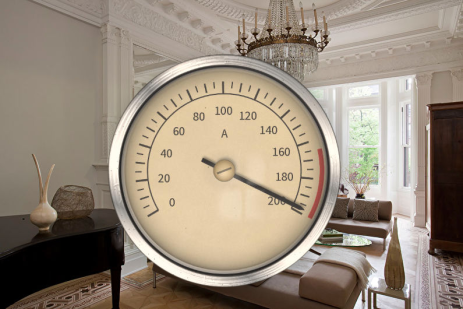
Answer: 197.5 A
